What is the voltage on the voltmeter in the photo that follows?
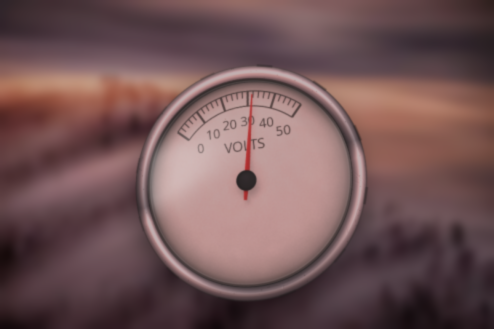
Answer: 32 V
